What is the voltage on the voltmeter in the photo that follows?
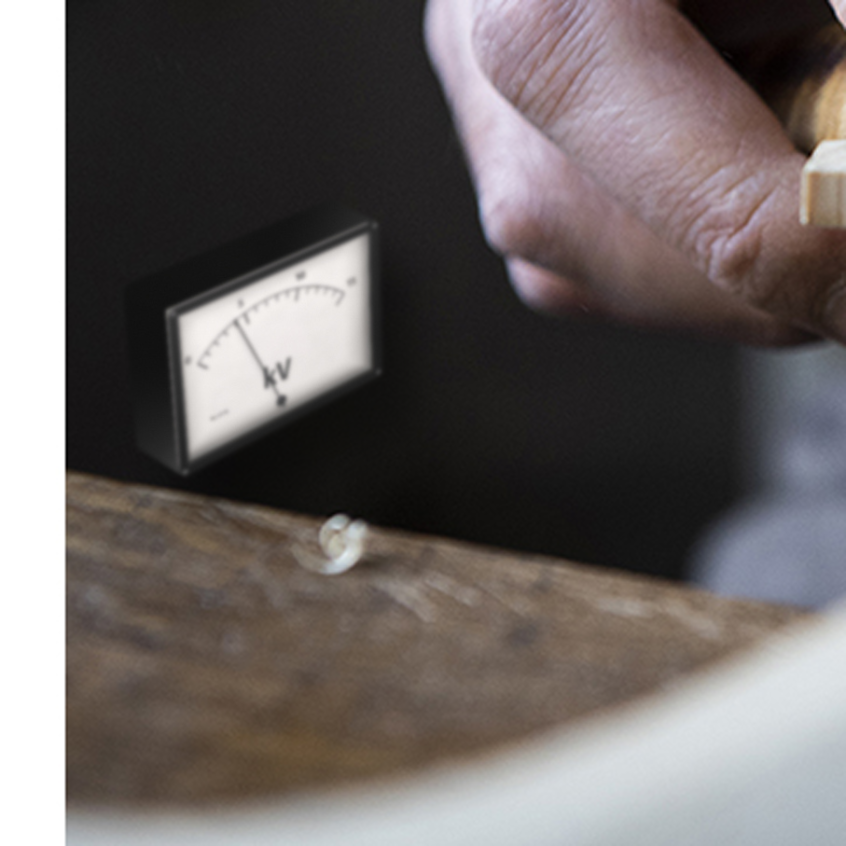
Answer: 4 kV
